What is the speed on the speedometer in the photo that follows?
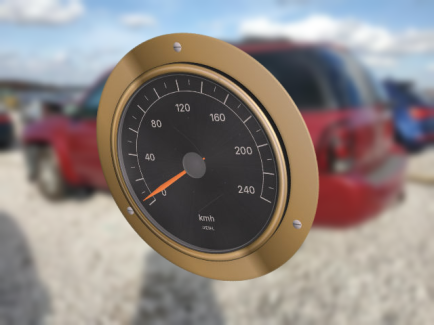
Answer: 5 km/h
